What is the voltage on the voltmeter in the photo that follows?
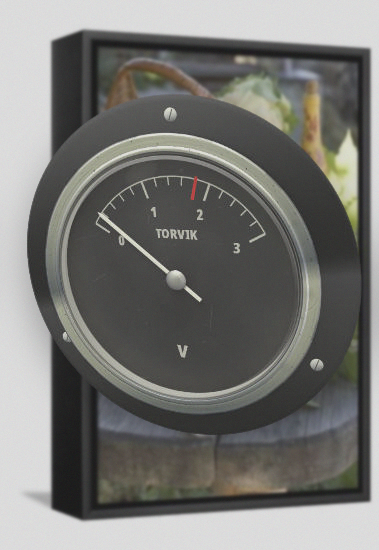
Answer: 0.2 V
